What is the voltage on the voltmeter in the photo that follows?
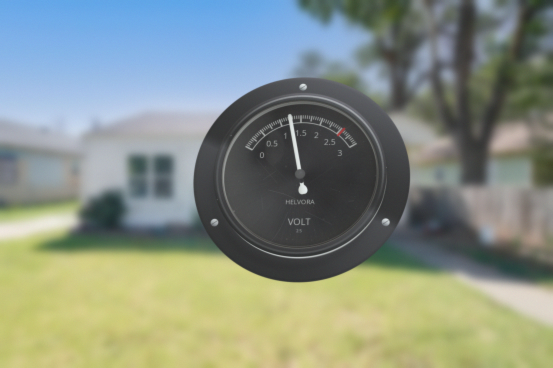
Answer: 1.25 V
